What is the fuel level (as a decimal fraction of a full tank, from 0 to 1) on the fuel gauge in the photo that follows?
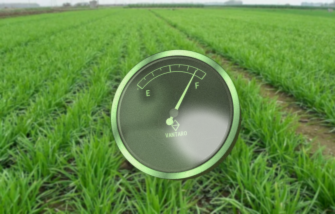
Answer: 0.875
